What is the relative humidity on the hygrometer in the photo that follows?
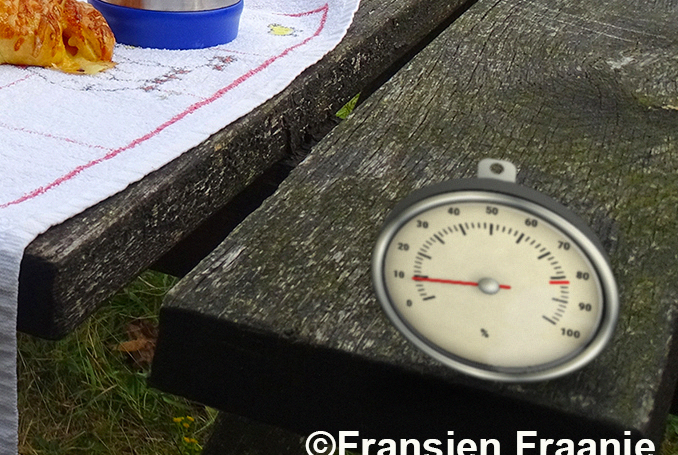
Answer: 10 %
